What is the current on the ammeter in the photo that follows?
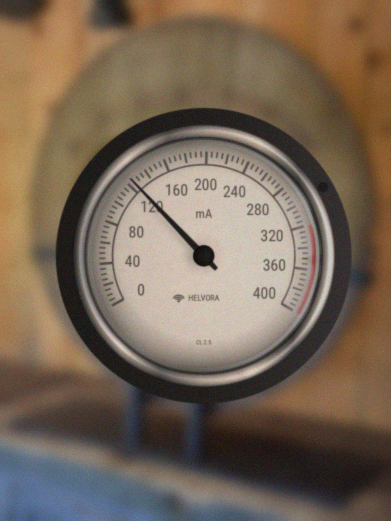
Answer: 125 mA
